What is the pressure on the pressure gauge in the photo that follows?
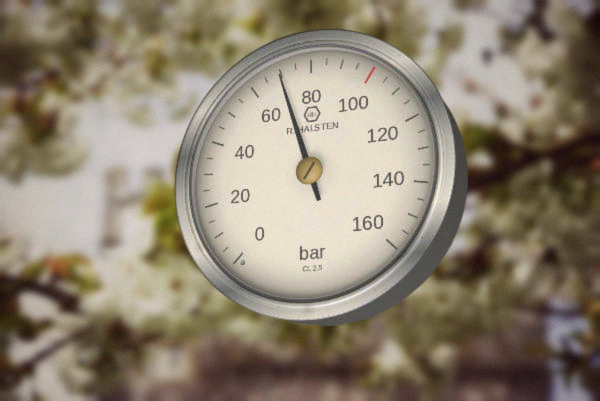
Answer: 70 bar
